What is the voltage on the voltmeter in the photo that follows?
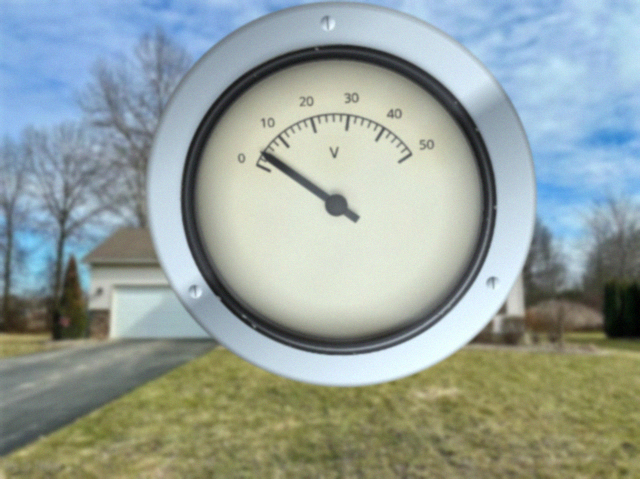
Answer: 4 V
